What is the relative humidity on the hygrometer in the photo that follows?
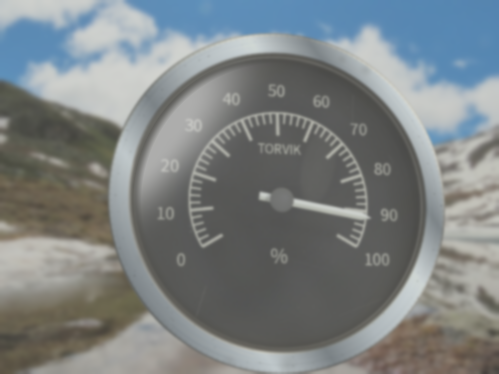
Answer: 92 %
